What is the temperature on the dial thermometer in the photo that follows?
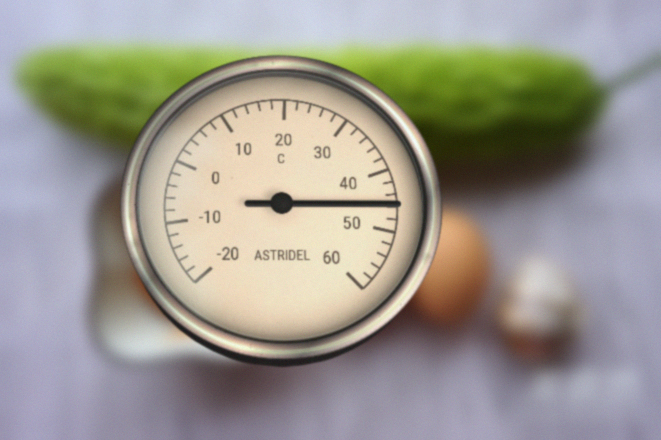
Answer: 46 °C
